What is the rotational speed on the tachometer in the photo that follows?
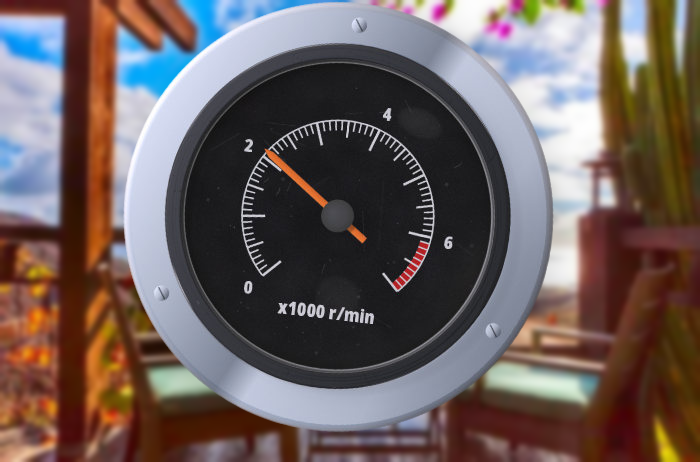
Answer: 2100 rpm
